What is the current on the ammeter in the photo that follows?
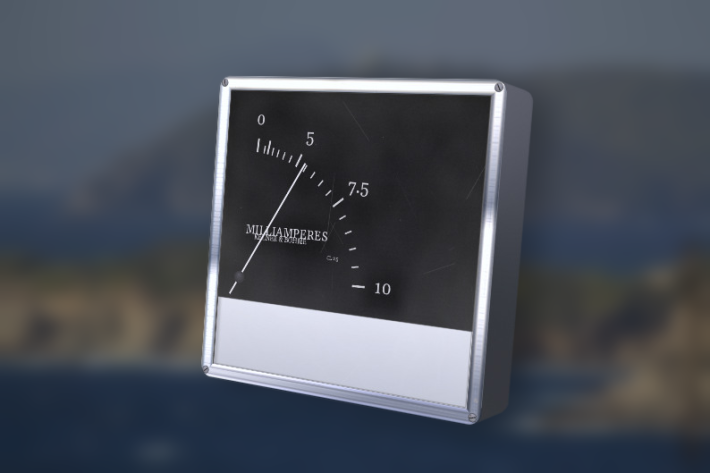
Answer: 5.5 mA
